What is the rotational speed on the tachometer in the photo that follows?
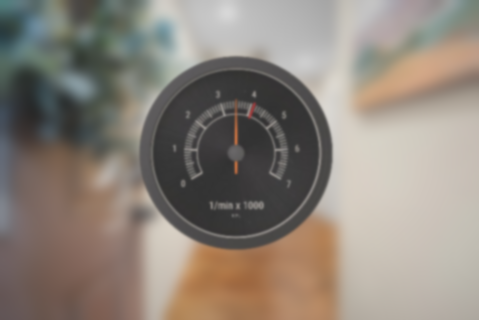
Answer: 3500 rpm
